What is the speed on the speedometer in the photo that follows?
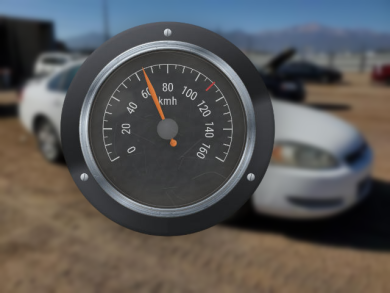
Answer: 65 km/h
